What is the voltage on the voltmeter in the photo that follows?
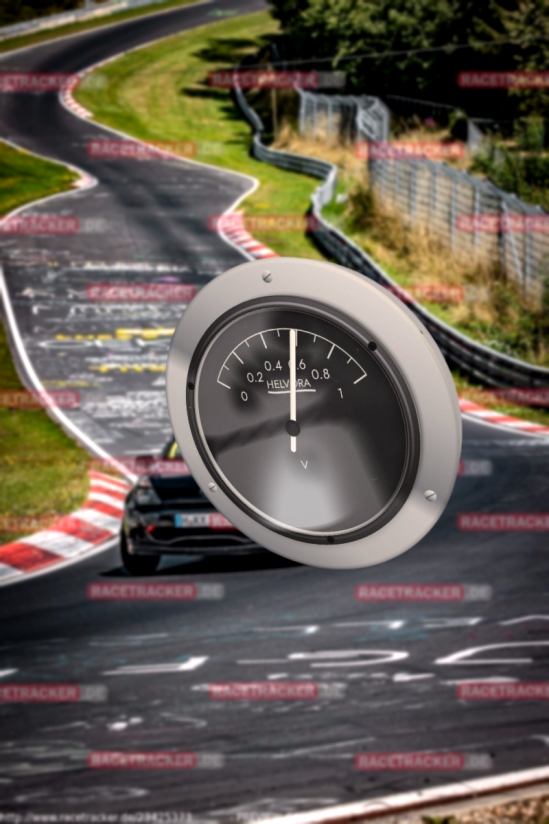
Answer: 0.6 V
